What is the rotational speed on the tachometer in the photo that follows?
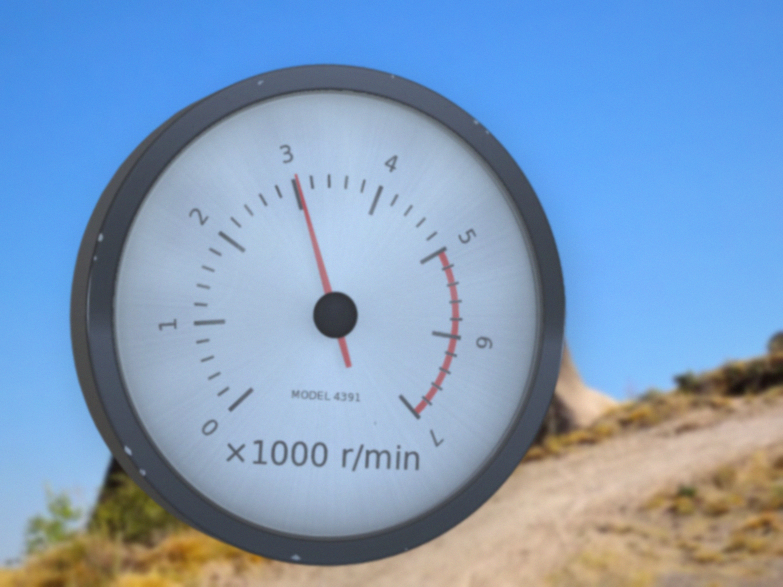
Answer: 3000 rpm
